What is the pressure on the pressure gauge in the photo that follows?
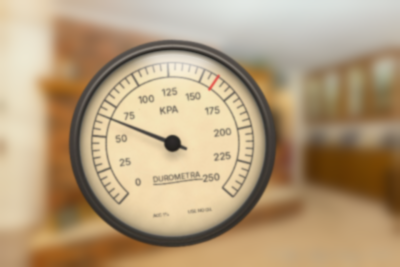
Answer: 65 kPa
